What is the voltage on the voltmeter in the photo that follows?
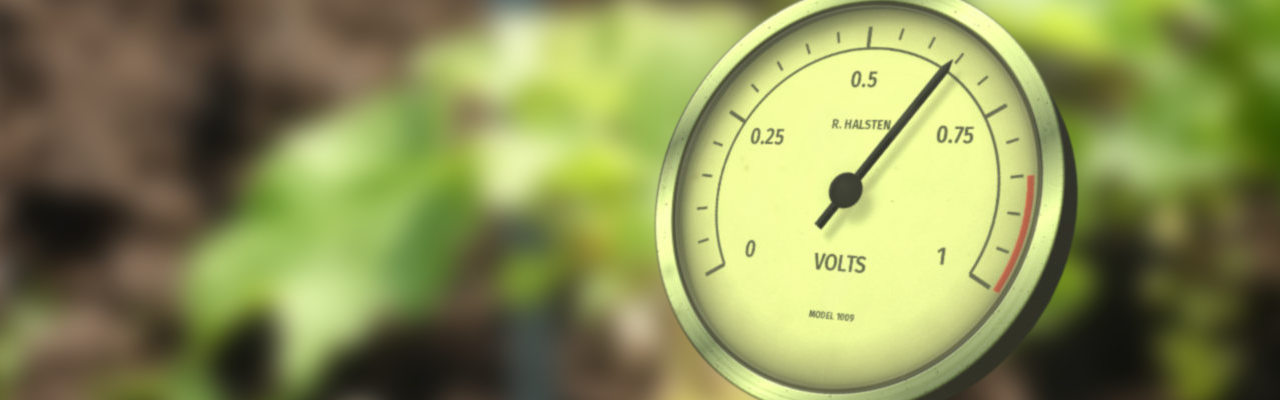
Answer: 0.65 V
